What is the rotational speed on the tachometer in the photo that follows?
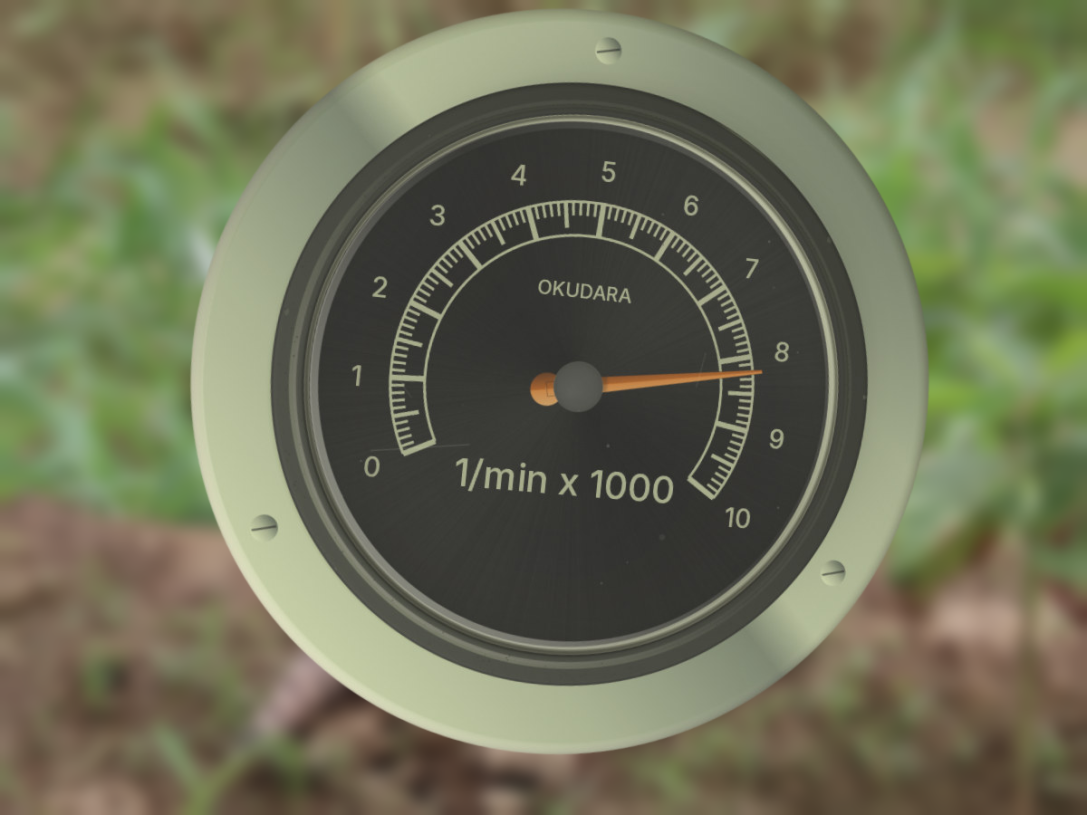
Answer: 8200 rpm
